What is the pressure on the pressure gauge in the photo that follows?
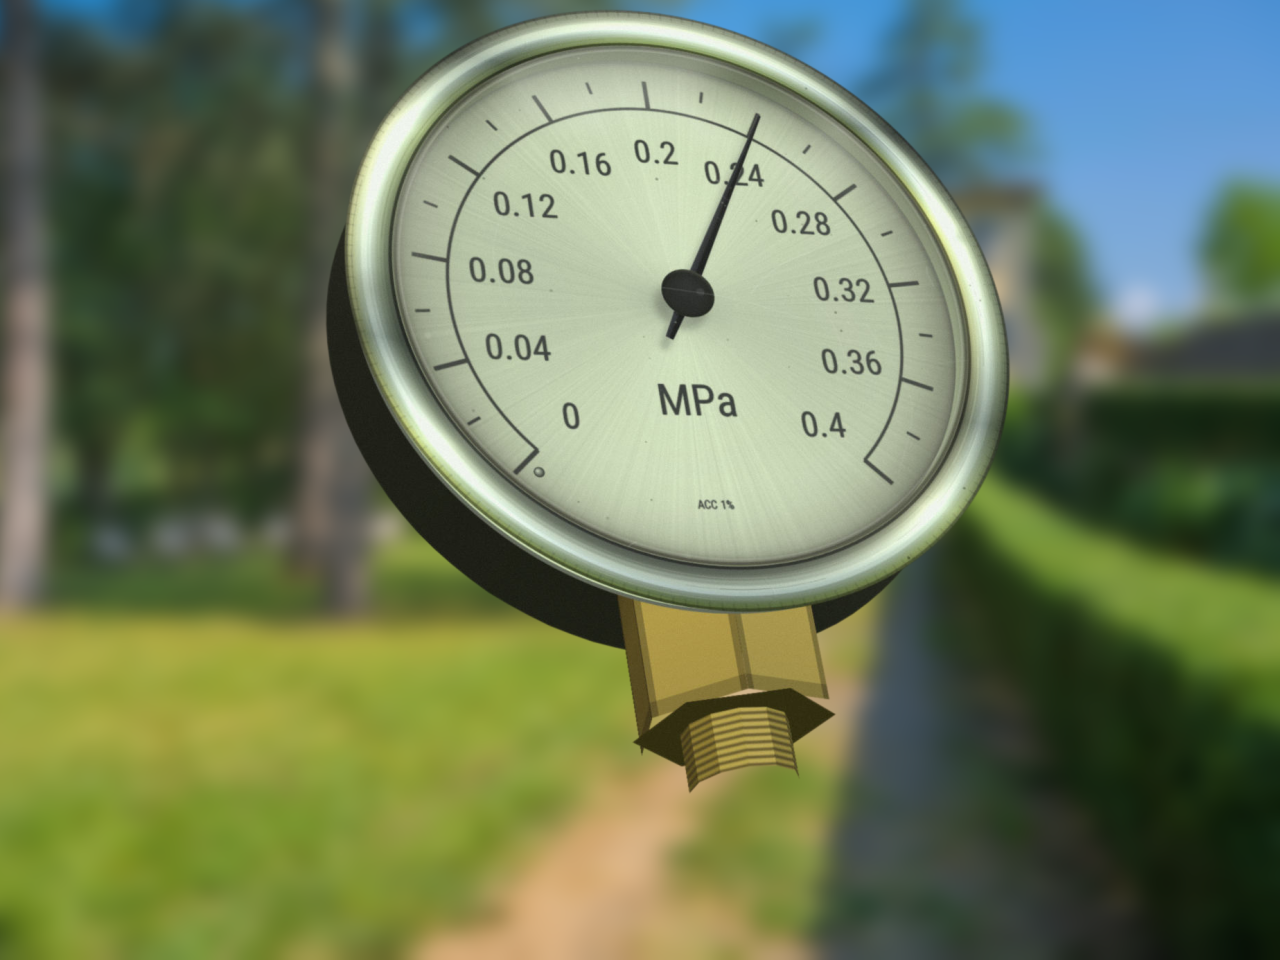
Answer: 0.24 MPa
